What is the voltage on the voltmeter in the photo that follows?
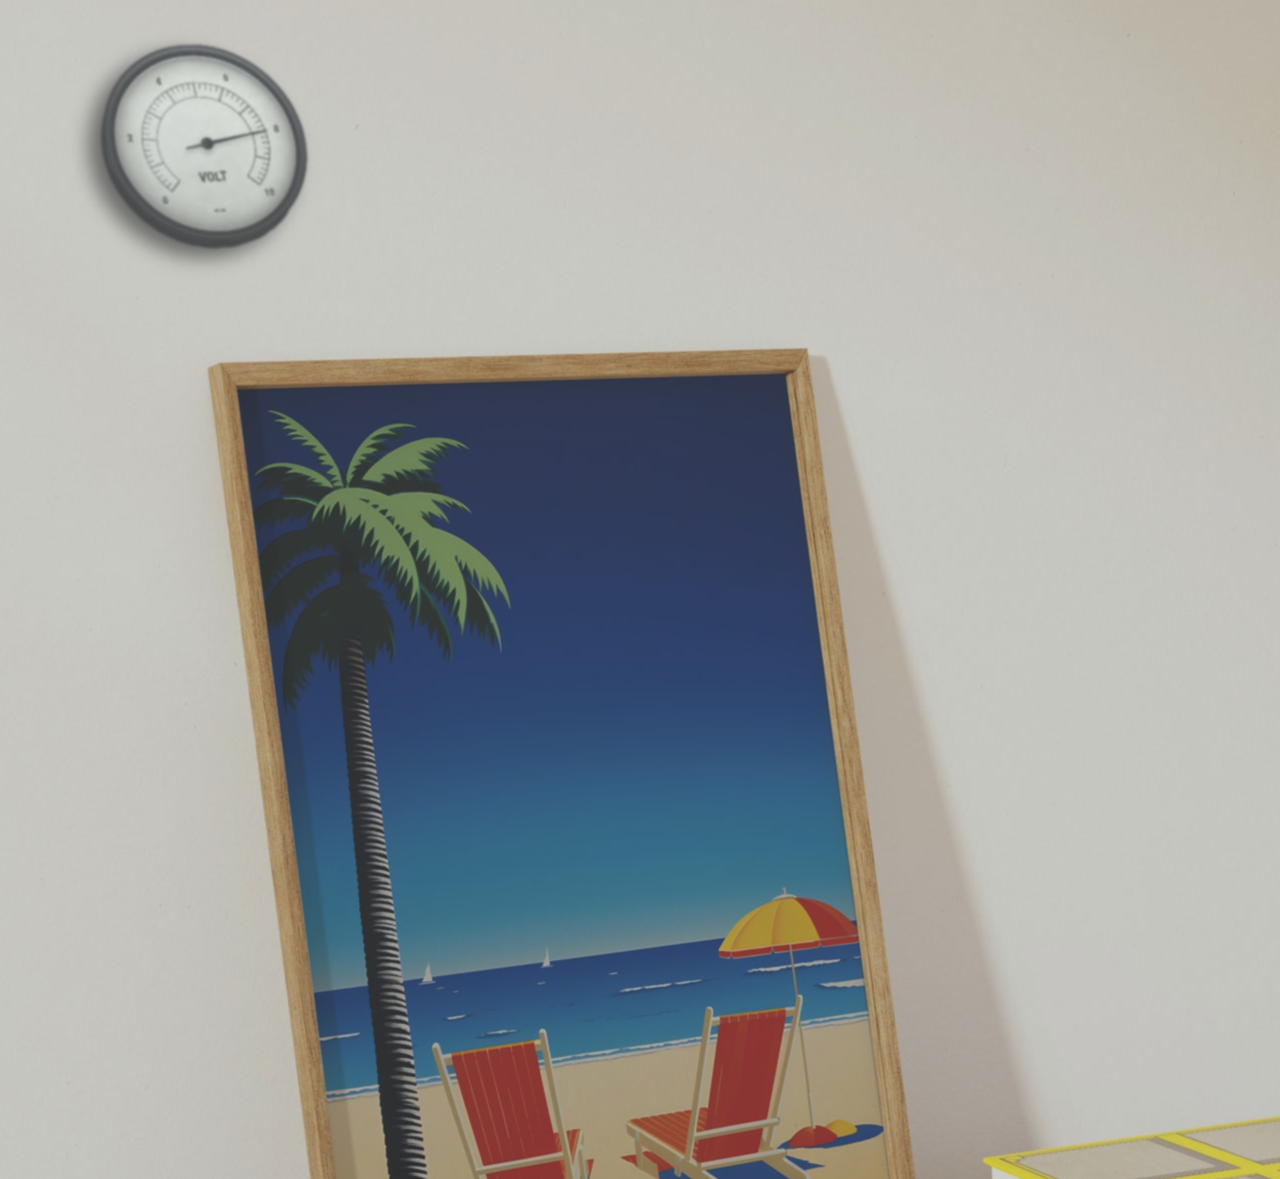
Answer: 8 V
